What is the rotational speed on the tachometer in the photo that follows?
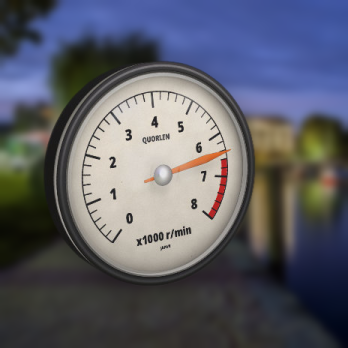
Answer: 6400 rpm
